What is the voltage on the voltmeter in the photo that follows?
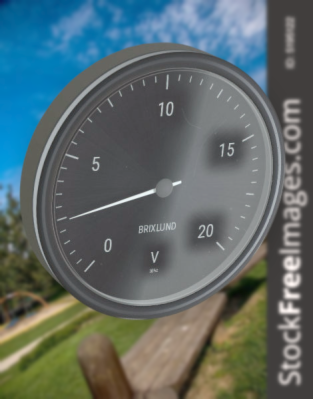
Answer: 2.5 V
